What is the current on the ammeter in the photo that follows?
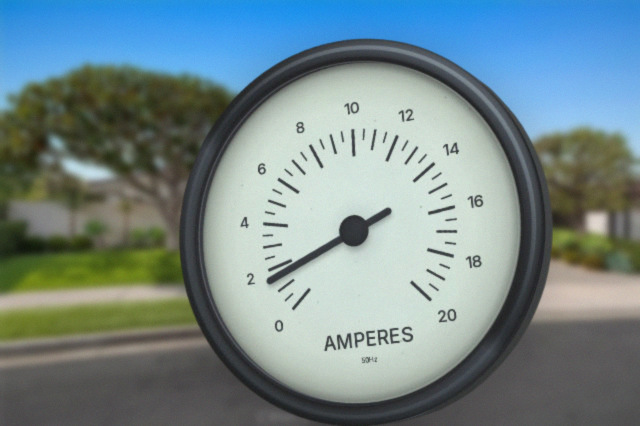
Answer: 1.5 A
